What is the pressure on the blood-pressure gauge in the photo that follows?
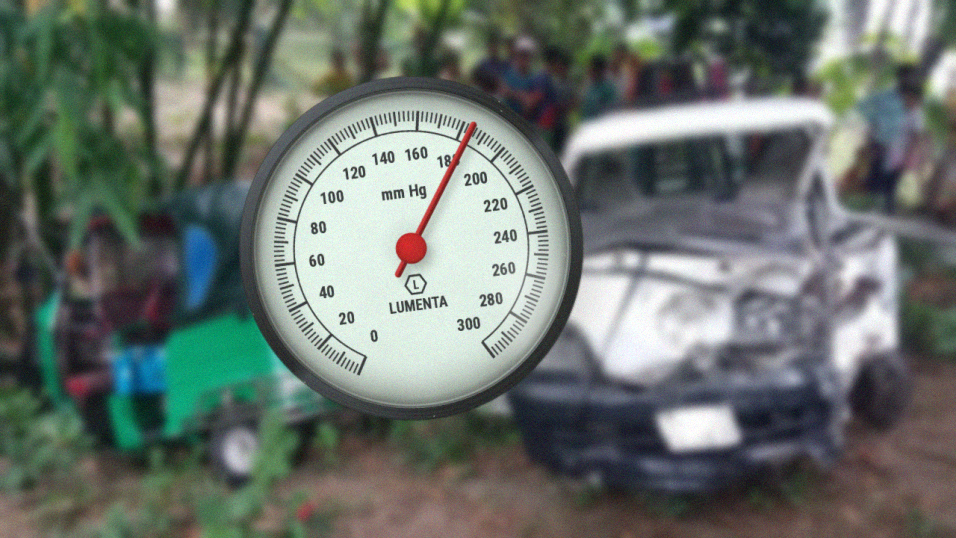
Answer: 184 mmHg
